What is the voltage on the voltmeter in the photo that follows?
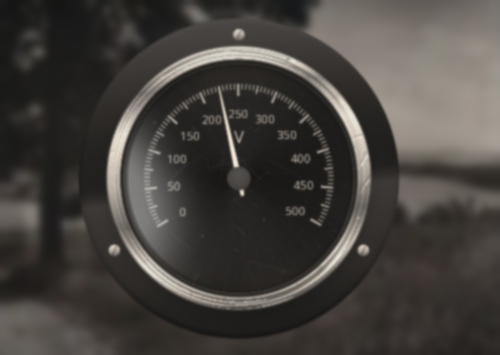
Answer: 225 V
